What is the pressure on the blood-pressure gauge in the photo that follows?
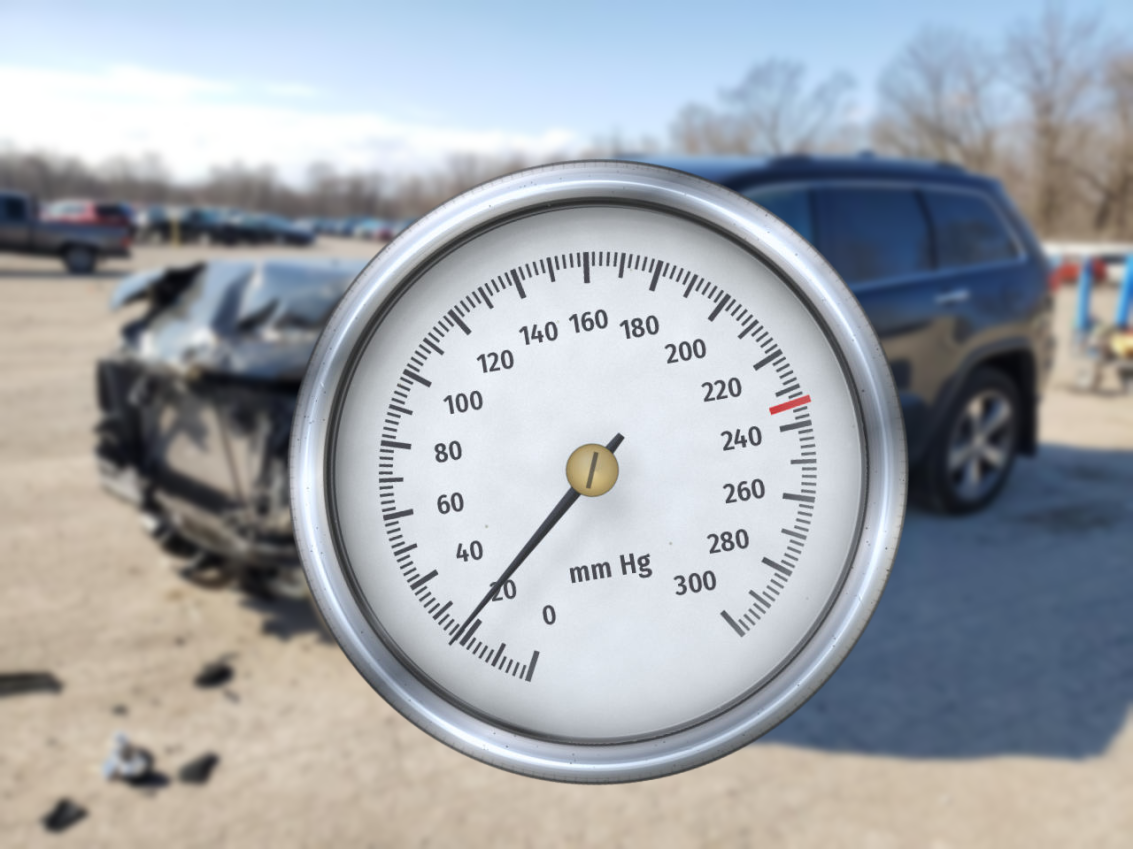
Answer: 22 mmHg
